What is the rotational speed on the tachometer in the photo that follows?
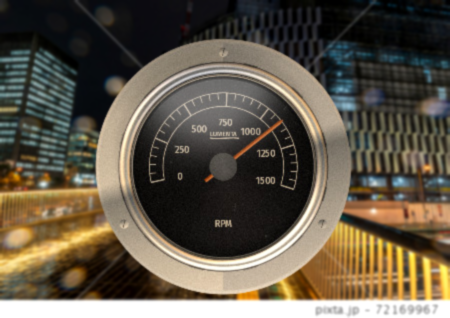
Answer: 1100 rpm
